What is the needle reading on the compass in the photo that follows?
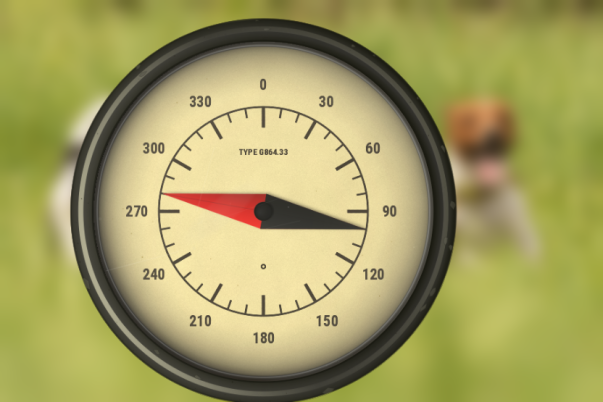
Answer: 280 °
